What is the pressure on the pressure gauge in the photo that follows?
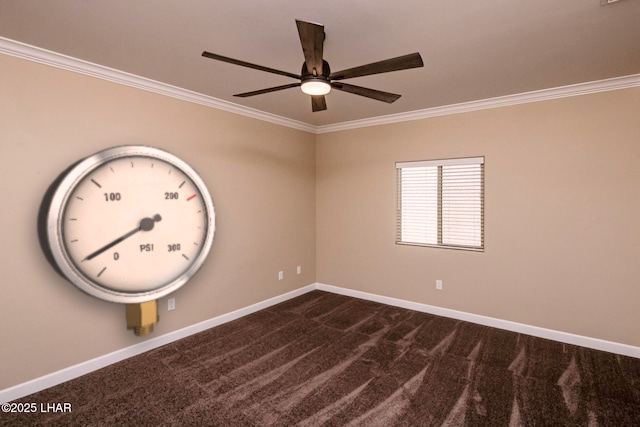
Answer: 20 psi
